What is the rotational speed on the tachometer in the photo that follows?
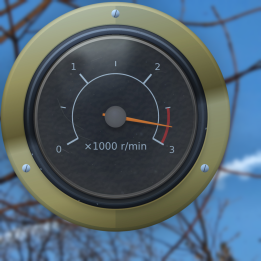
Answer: 2750 rpm
